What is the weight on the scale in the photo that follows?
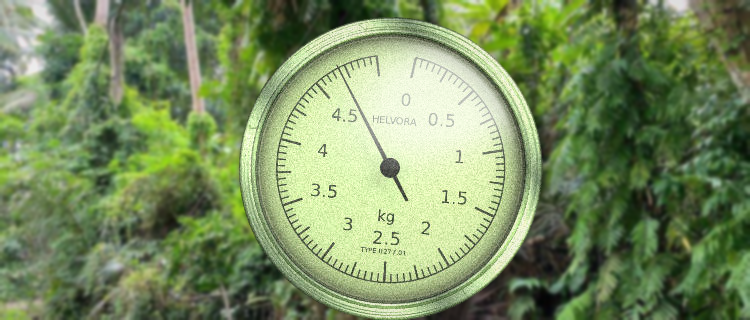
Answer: 4.7 kg
